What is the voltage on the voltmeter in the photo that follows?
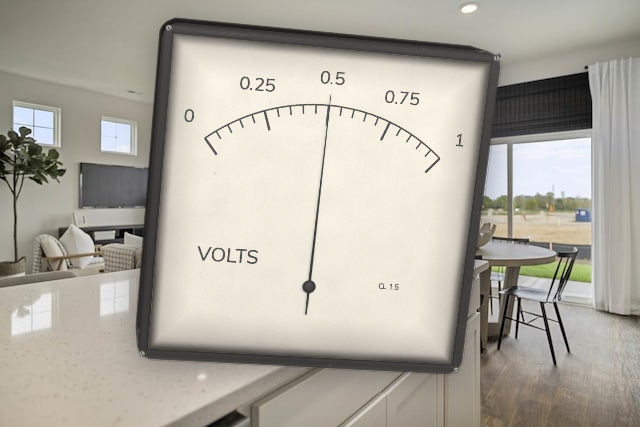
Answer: 0.5 V
